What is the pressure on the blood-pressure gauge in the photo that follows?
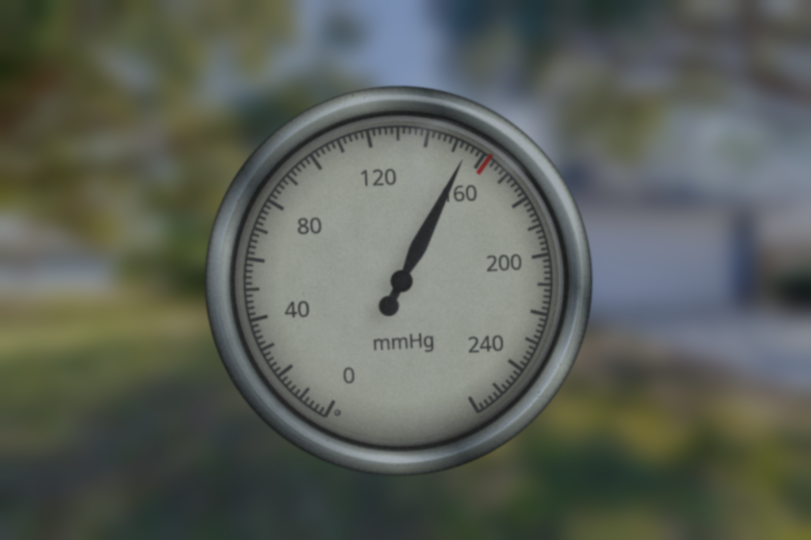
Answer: 154 mmHg
